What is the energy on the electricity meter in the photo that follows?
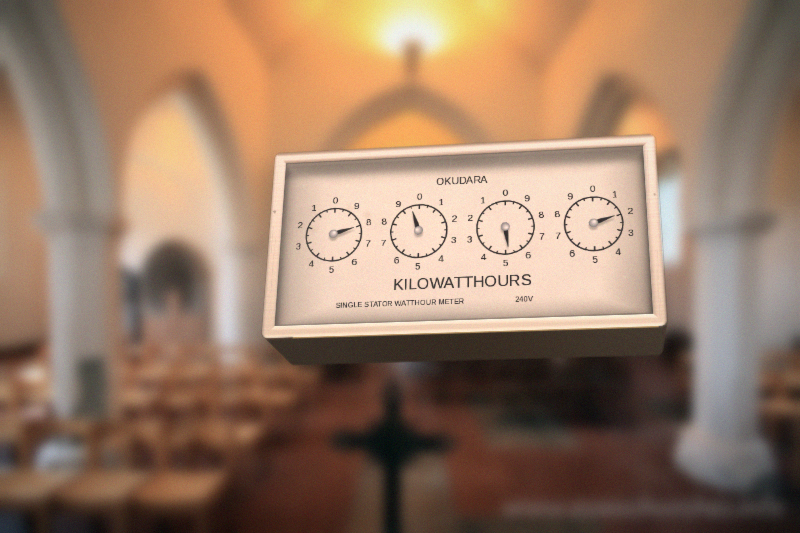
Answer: 7952 kWh
